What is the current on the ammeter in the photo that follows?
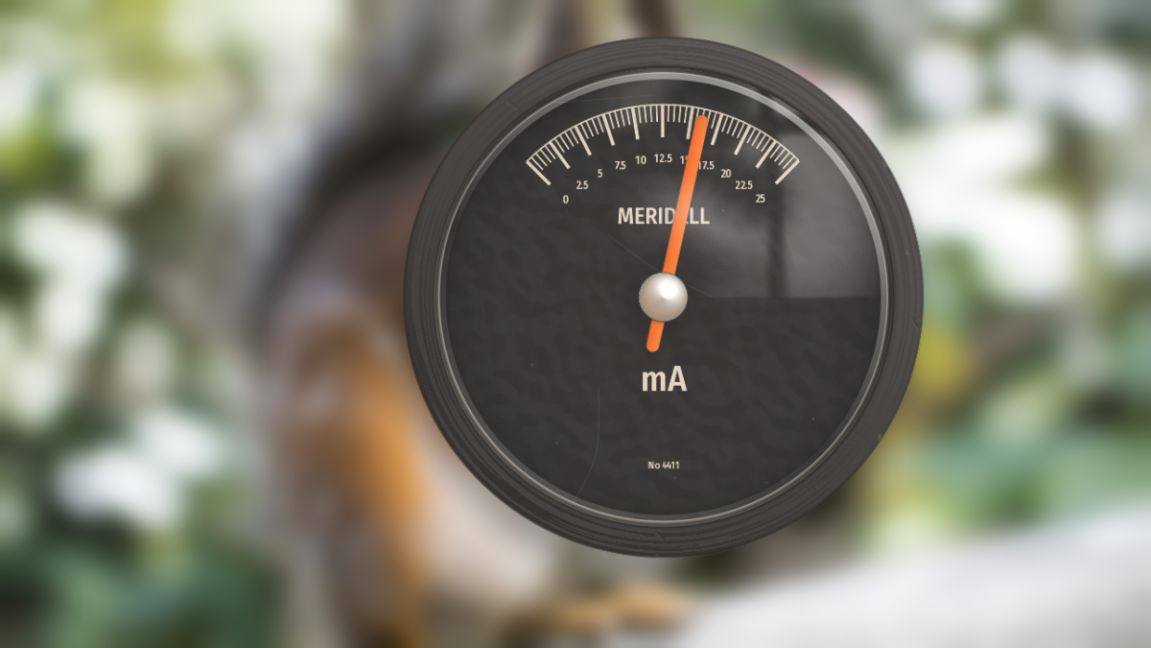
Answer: 16 mA
